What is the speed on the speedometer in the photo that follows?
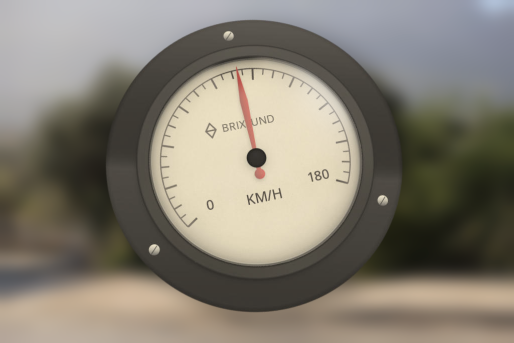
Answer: 92.5 km/h
